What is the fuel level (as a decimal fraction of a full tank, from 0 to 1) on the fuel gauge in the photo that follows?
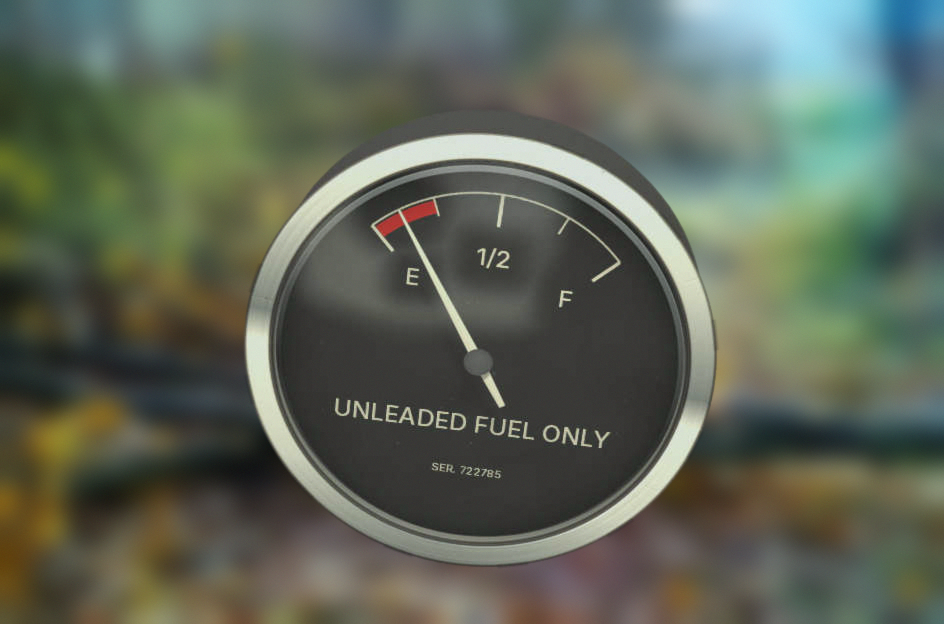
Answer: 0.125
